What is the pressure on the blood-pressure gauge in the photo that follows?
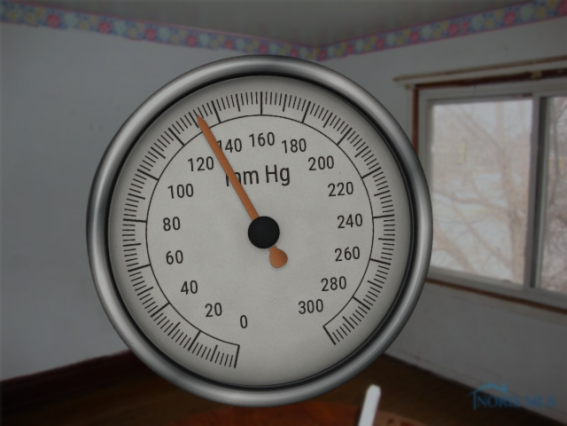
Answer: 132 mmHg
